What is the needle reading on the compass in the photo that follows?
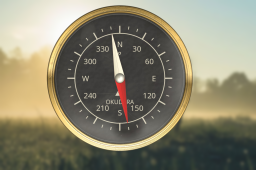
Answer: 170 °
